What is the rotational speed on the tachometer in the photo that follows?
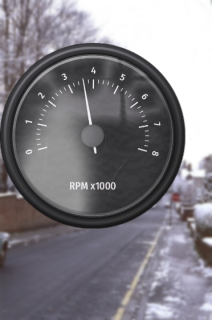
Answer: 3600 rpm
